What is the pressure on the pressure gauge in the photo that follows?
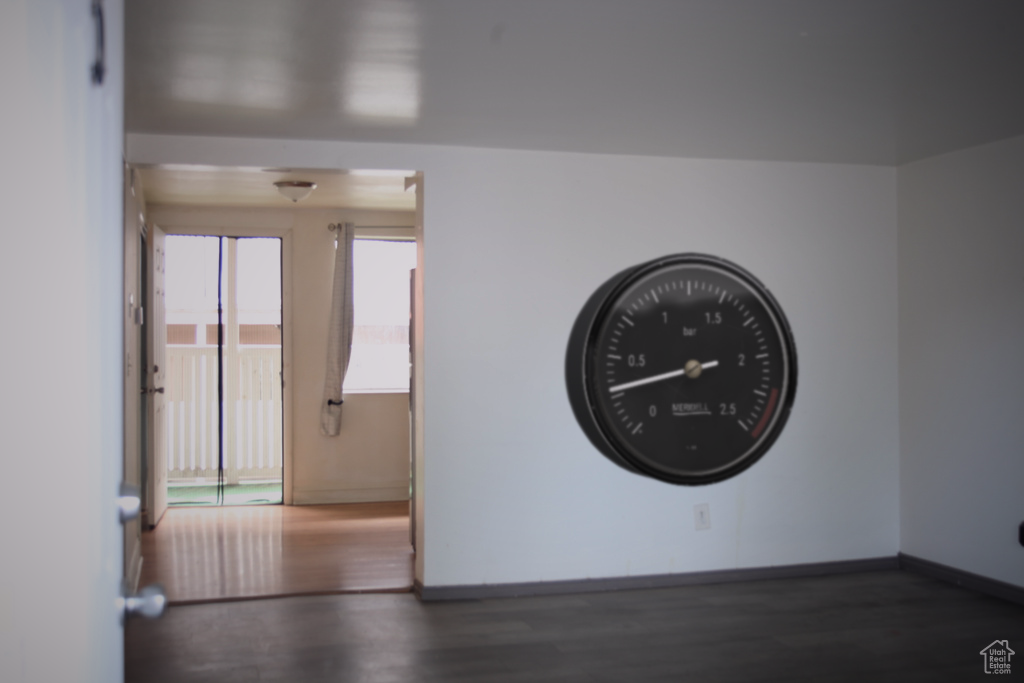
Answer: 0.3 bar
